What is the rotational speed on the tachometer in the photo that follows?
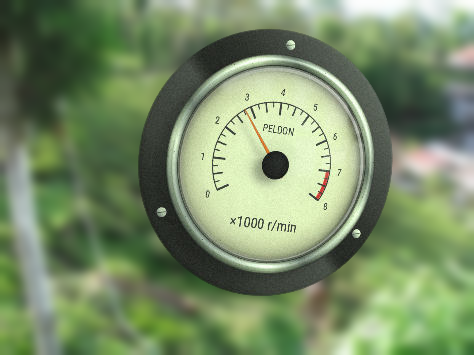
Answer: 2750 rpm
